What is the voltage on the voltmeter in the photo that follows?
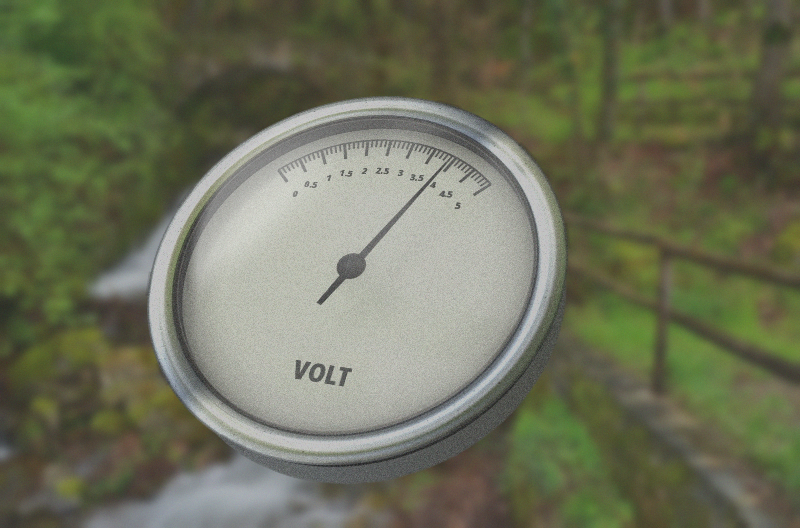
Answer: 4 V
